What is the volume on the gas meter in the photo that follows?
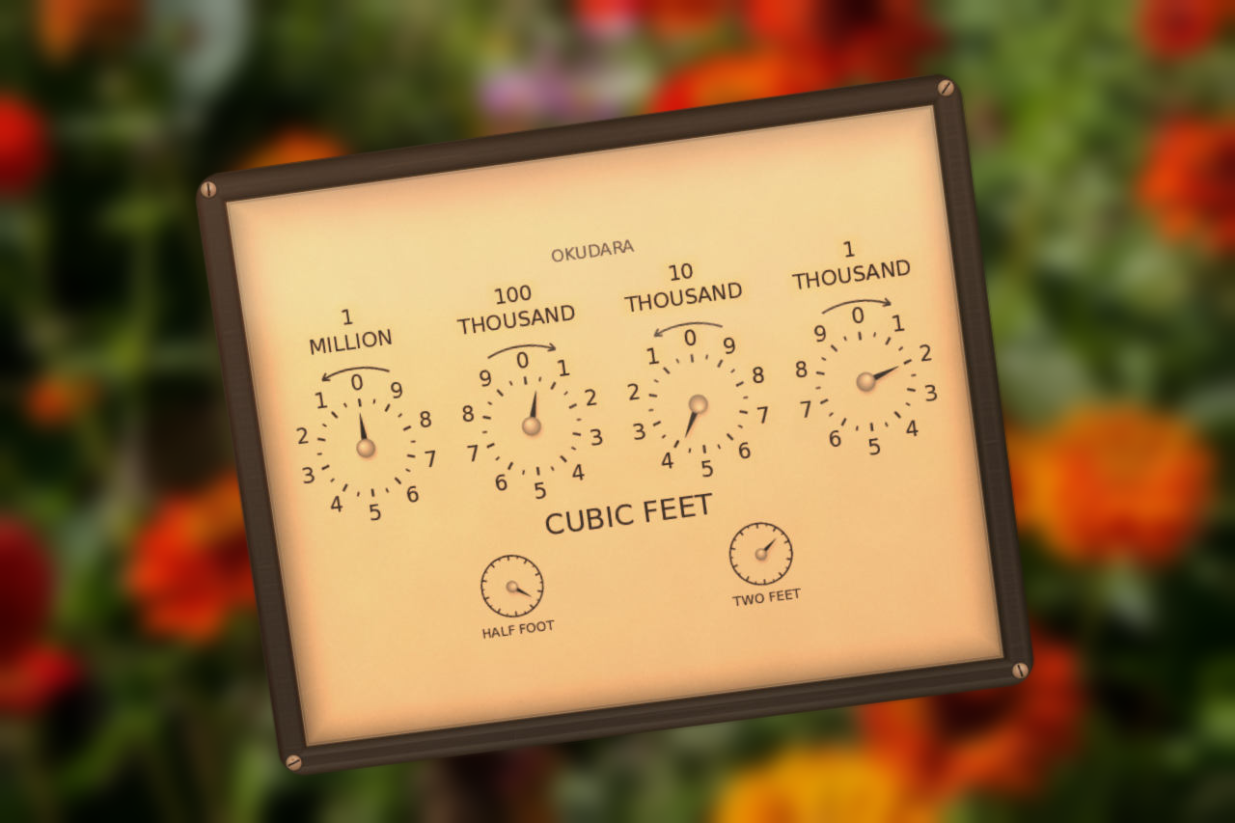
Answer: 4200 ft³
